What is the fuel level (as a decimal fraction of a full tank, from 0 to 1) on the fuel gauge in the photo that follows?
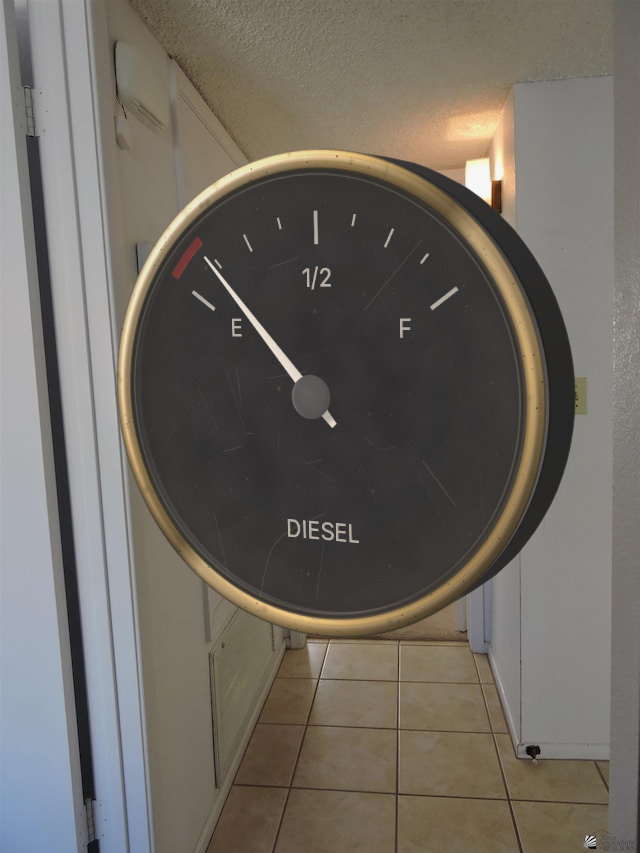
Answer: 0.125
